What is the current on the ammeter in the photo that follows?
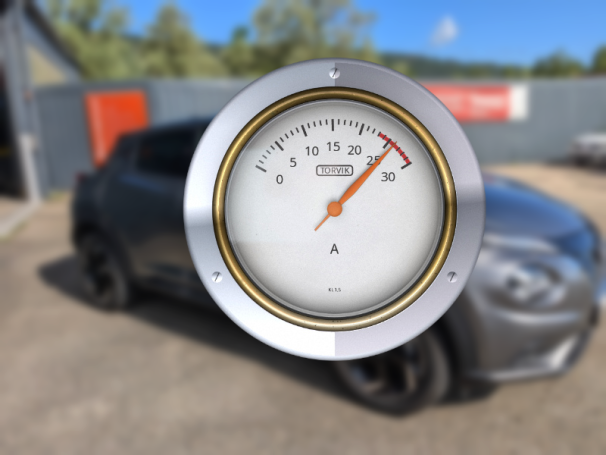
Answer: 26 A
